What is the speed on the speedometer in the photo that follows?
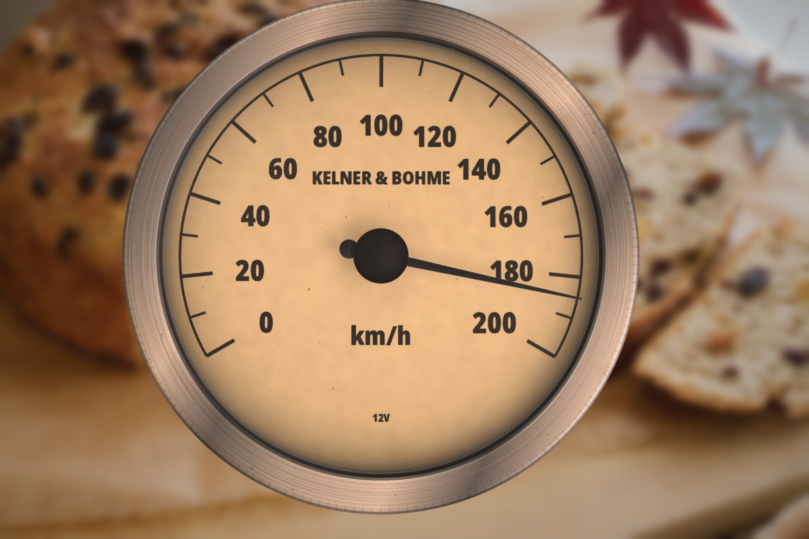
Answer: 185 km/h
